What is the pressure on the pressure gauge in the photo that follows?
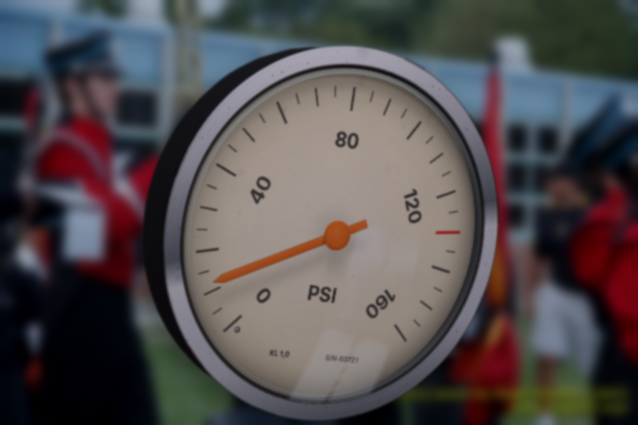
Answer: 12.5 psi
